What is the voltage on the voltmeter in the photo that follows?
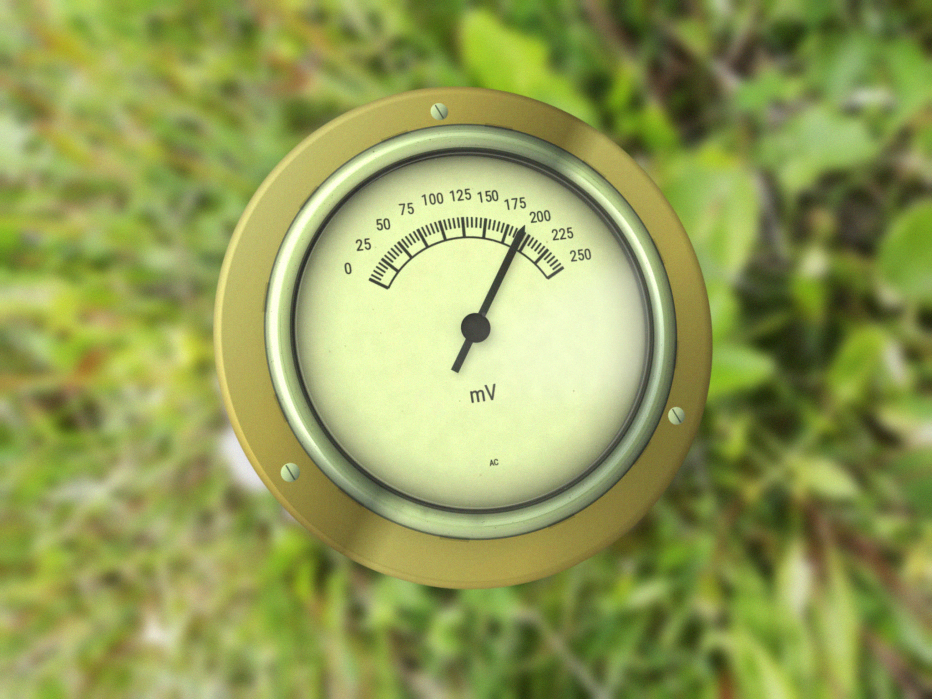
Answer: 190 mV
